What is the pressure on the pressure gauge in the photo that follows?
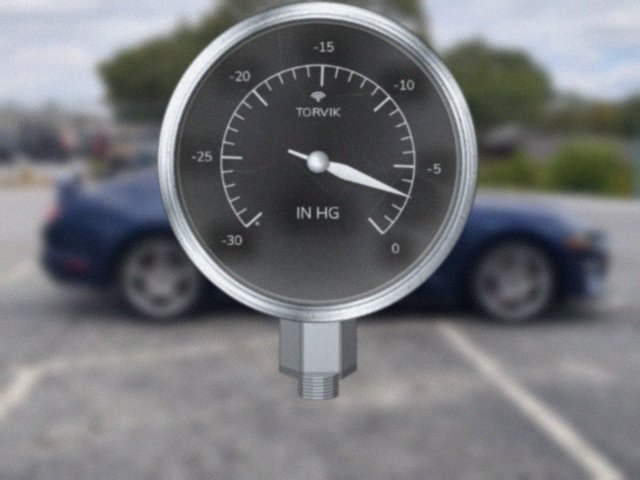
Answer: -3 inHg
